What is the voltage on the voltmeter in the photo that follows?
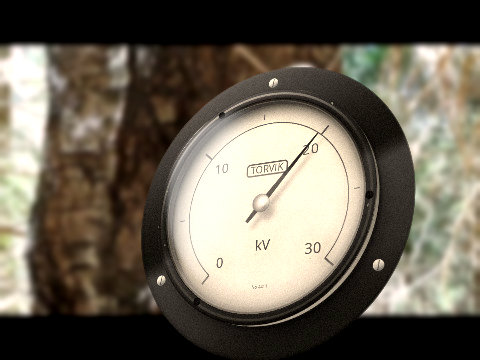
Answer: 20 kV
